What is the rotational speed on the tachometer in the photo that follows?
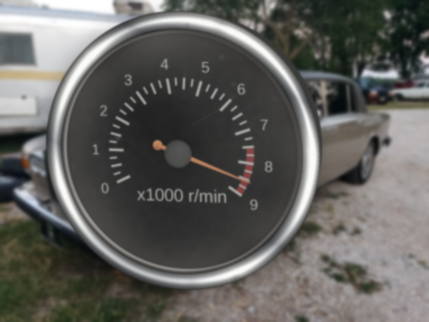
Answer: 8500 rpm
